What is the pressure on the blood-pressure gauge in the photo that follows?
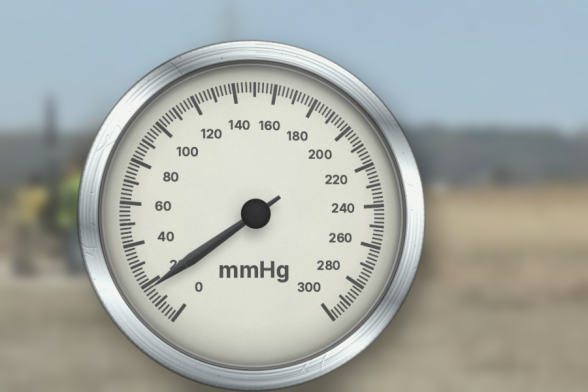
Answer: 18 mmHg
